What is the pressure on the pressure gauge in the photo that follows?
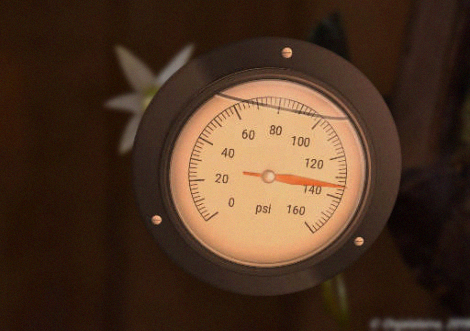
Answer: 134 psi
